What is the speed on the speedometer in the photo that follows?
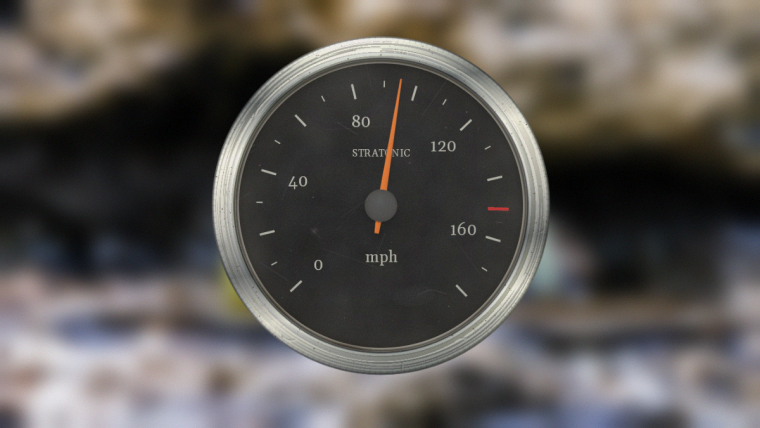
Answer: 95 mph
